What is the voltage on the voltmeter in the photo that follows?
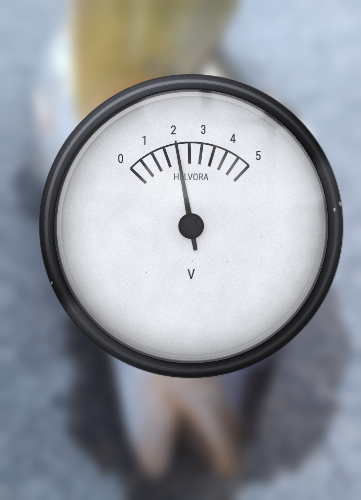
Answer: 2 V
